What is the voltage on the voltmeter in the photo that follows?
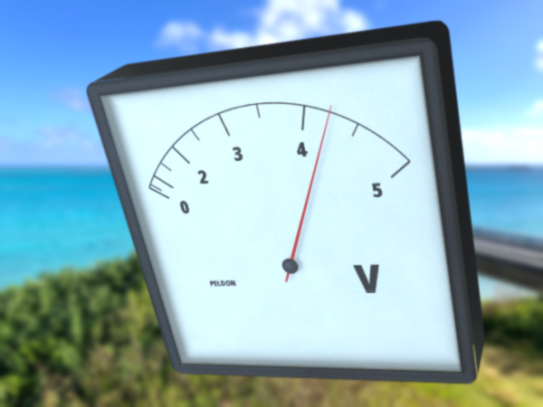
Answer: 4.25 V
